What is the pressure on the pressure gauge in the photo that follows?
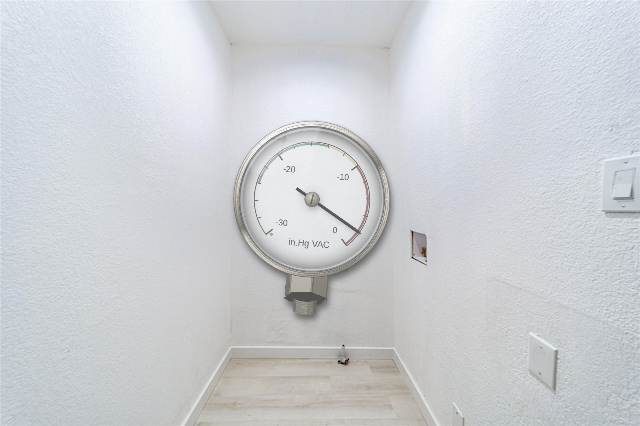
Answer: -2 inHg
